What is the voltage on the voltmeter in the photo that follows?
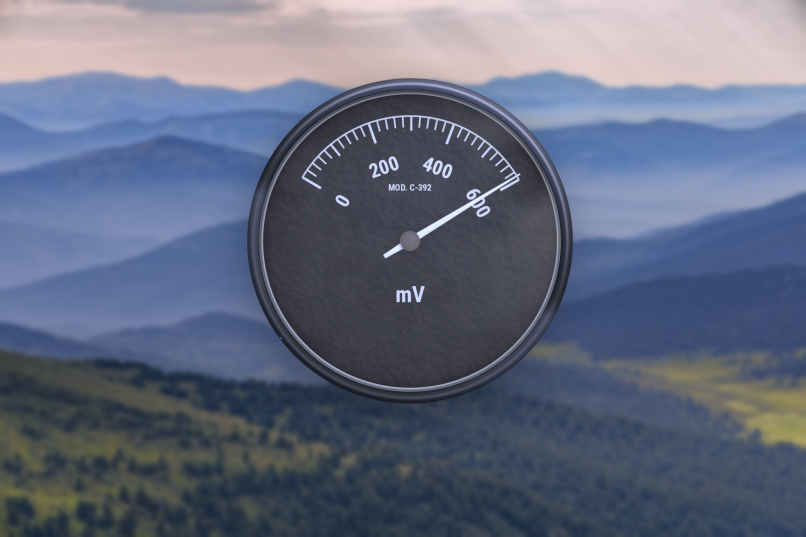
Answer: 590 mV
